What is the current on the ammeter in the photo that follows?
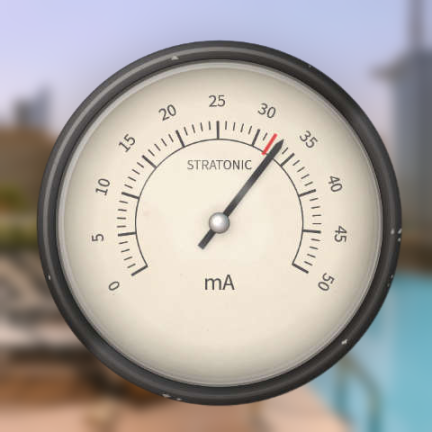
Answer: 33 mA
